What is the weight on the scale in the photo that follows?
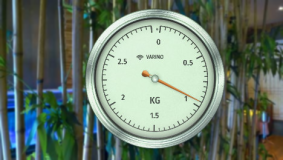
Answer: 0.95 kg
